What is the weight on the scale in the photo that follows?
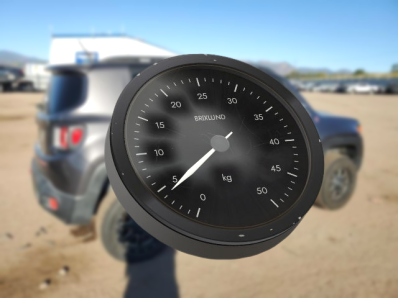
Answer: 4 kg
